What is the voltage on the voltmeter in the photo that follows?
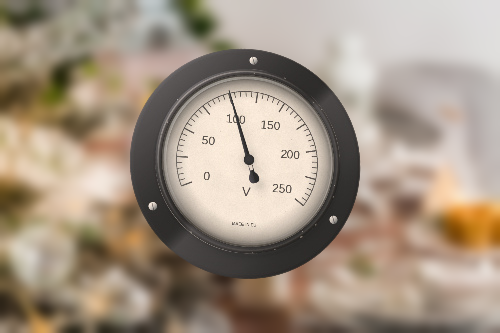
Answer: 100 V
